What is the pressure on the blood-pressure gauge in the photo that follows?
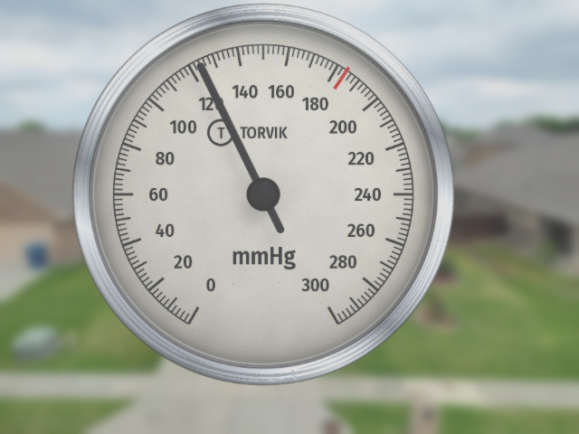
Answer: 124 mmHg
